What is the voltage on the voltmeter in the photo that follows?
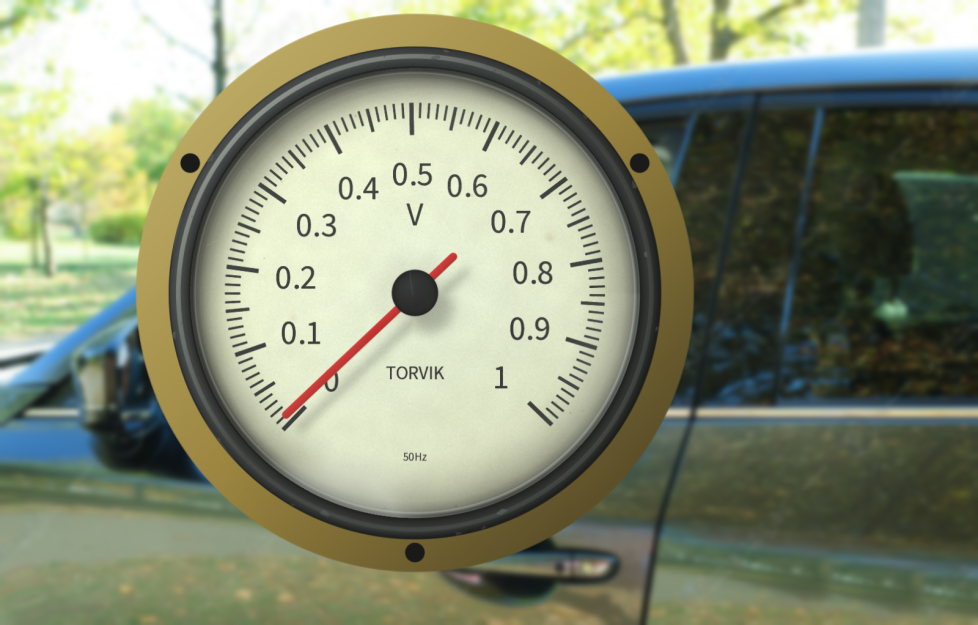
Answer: 0.01 V
